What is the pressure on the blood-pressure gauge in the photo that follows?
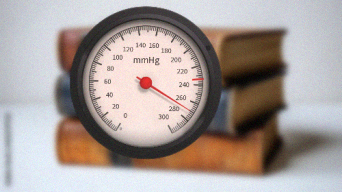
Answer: 270 mmHg
